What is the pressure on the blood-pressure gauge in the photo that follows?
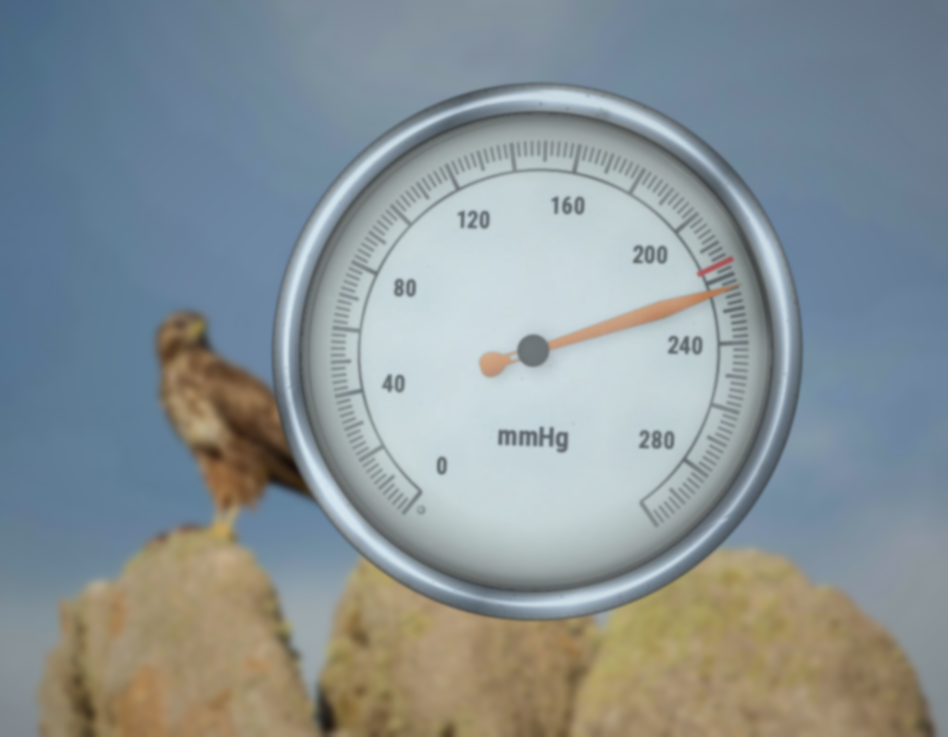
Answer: 224 mmHg
